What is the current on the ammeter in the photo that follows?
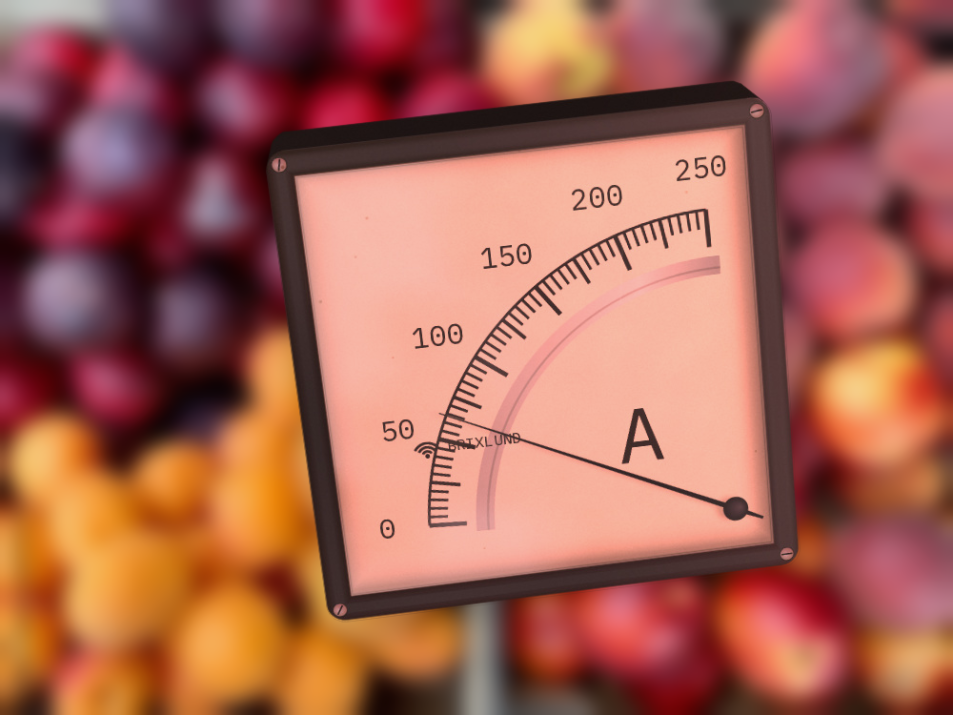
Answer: 65 A
